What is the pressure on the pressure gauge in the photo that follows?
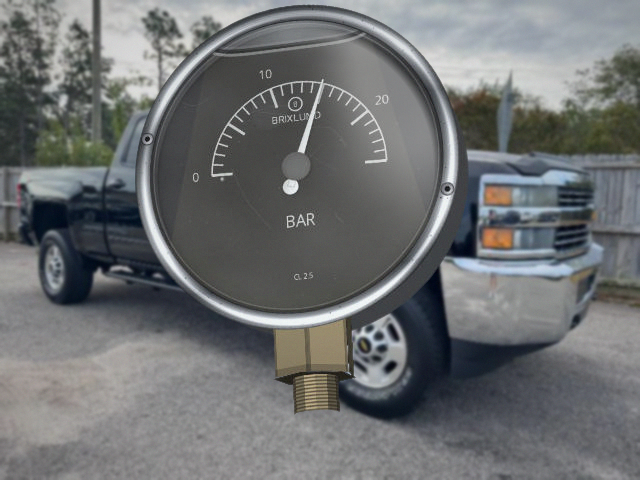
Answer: 15 bar
